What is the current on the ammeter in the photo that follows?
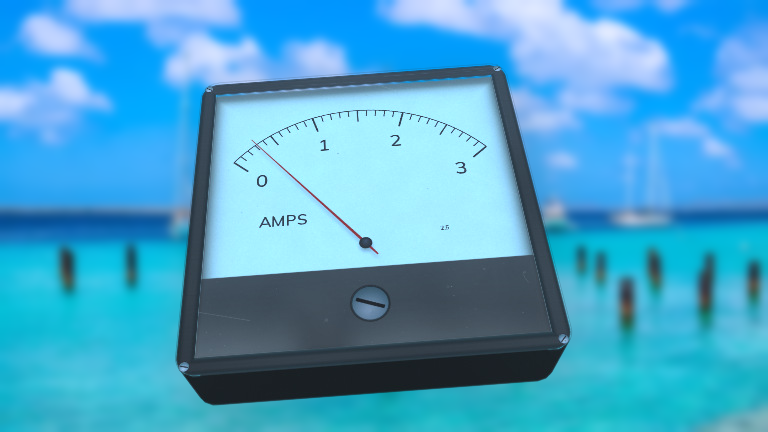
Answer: 0.3 A
